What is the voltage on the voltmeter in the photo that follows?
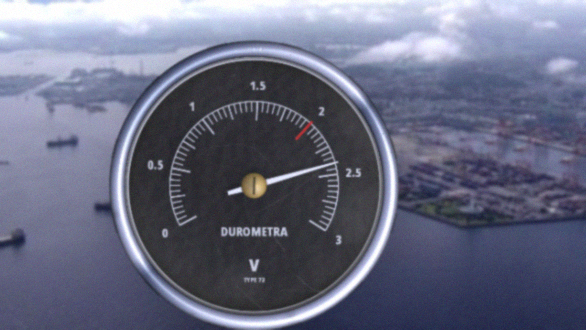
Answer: 2.4 V
